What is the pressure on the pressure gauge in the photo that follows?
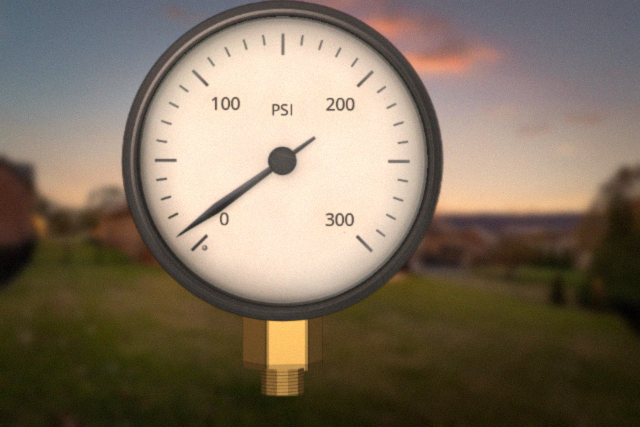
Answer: 10 psi
